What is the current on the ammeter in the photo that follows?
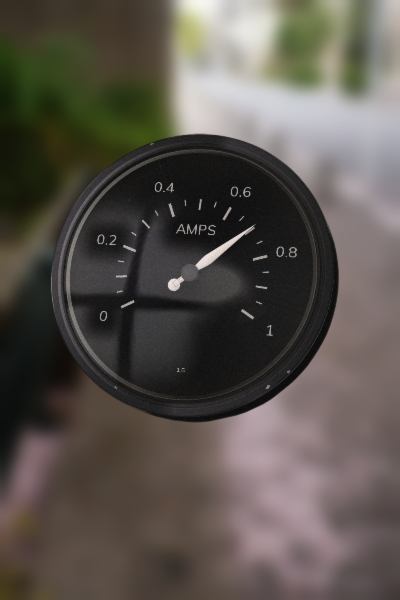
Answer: 0.7 A
